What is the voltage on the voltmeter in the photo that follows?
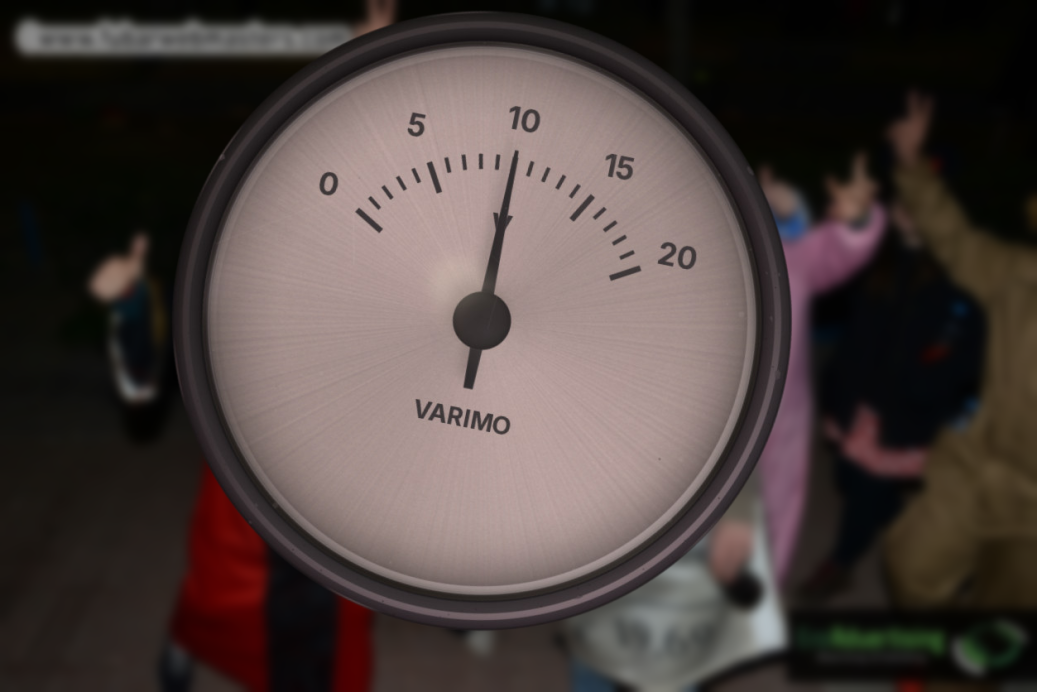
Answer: 10 V
